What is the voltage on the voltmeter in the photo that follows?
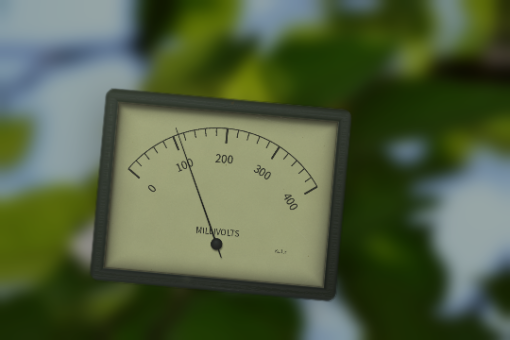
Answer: 110 mV
